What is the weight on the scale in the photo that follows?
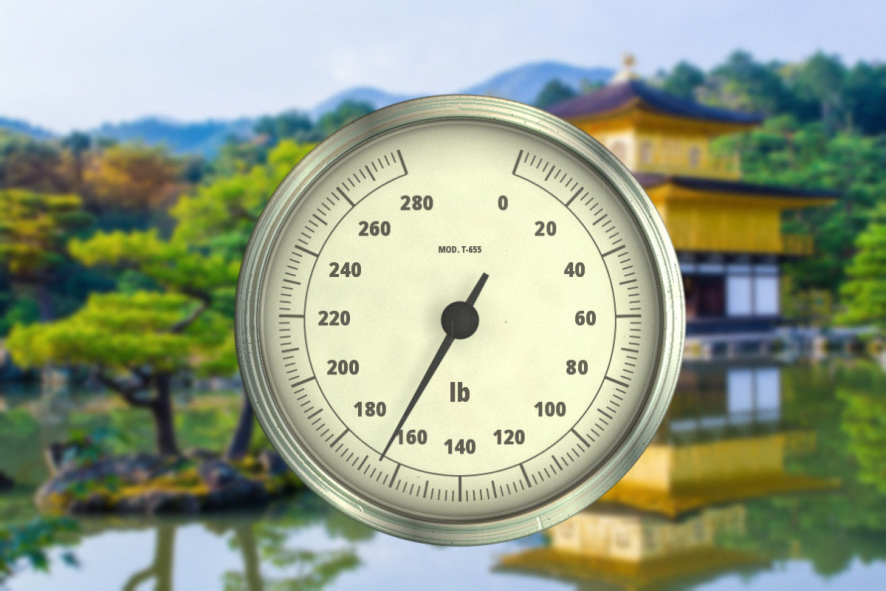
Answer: 166 lb
